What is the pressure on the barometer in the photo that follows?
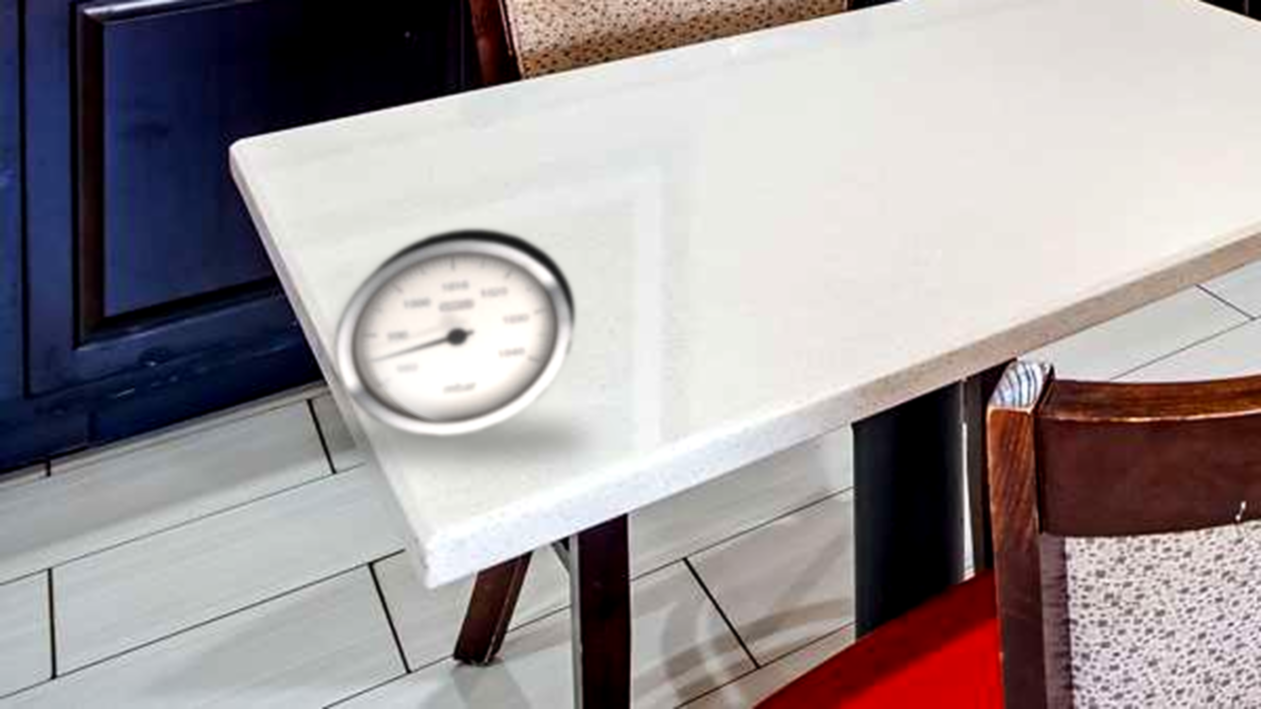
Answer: 985 mbar
